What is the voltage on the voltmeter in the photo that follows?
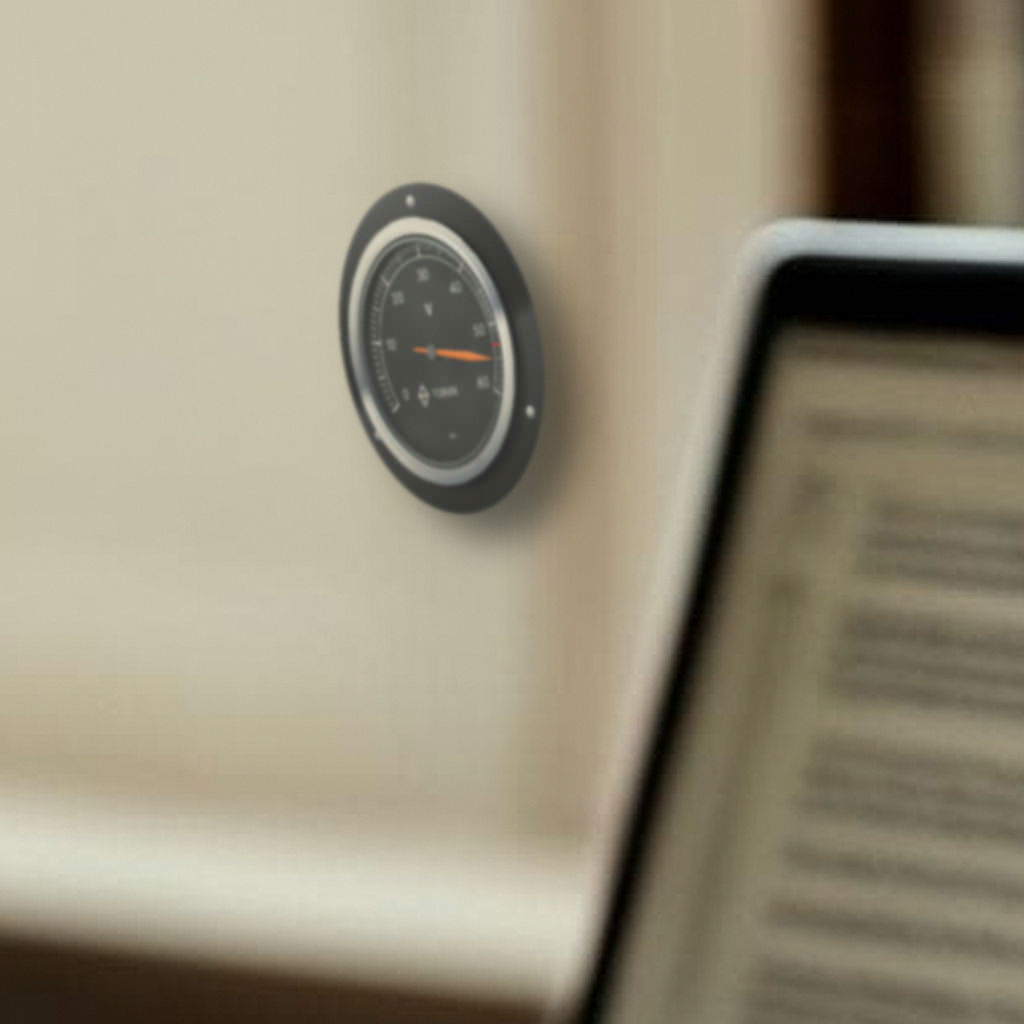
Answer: 55 V
